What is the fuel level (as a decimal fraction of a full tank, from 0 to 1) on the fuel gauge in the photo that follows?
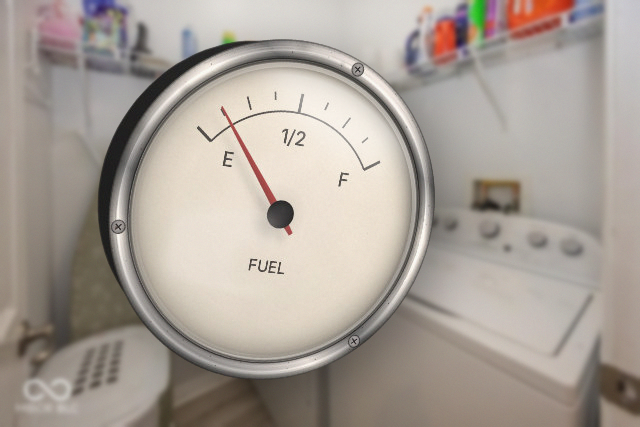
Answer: 0.125
